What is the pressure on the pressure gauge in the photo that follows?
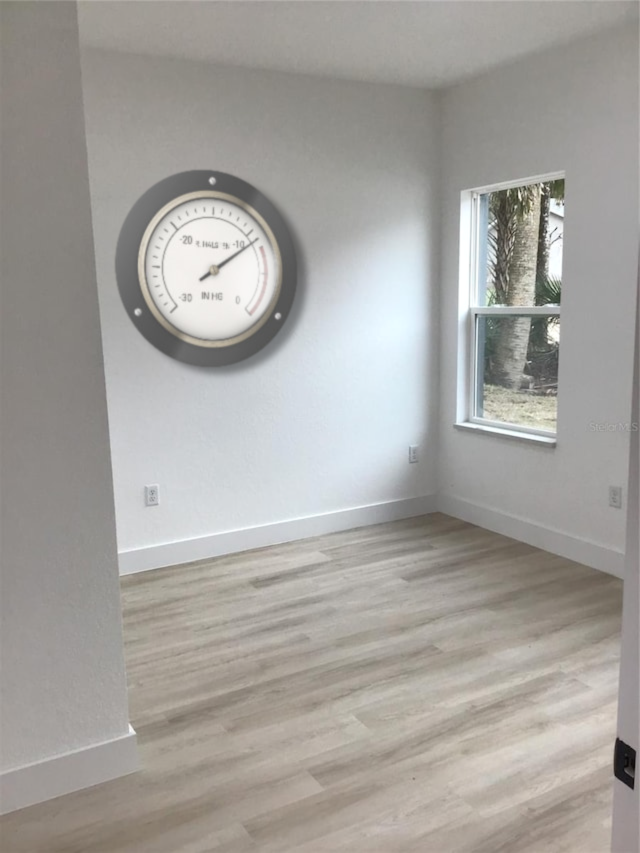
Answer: -9 inHg
